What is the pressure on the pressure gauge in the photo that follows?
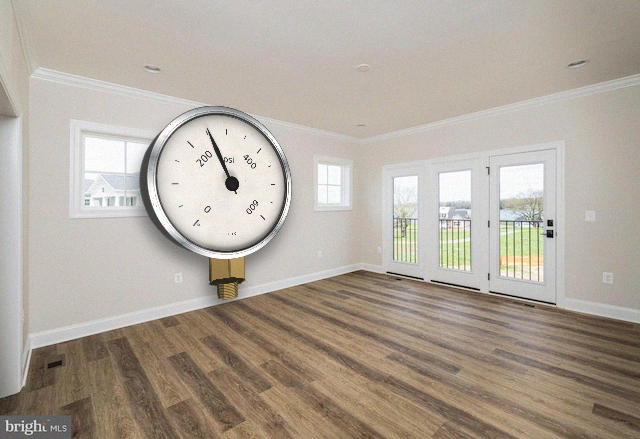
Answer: 250 psi
